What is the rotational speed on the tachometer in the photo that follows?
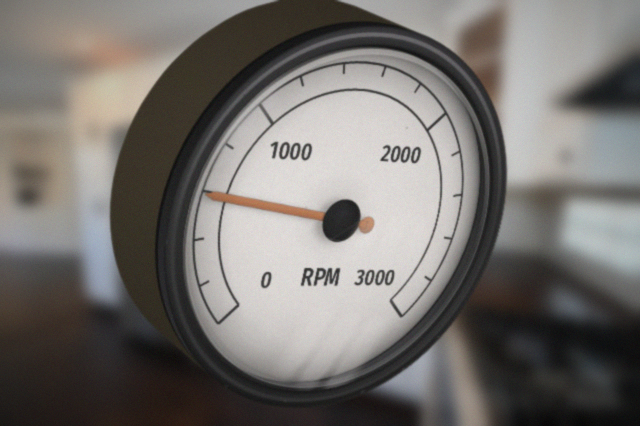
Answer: 600 rpm
